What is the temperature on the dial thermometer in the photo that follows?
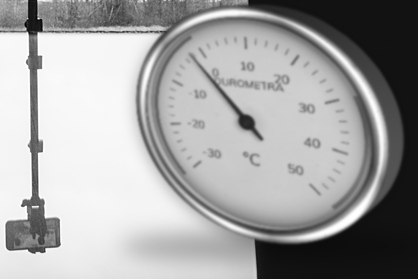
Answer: -2 °C
